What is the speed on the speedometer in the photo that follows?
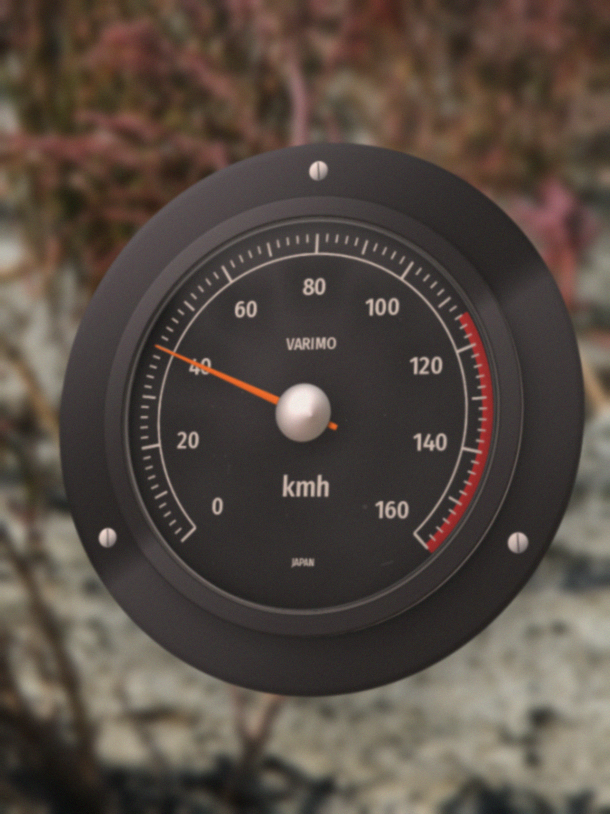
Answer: 40 km/h
